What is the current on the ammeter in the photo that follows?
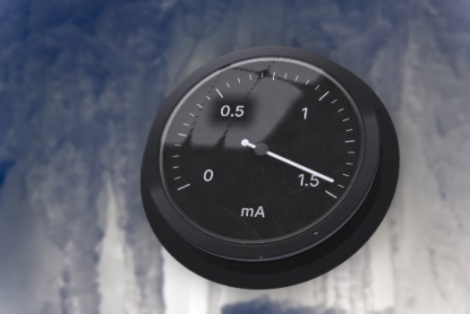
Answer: 1.45 mA
